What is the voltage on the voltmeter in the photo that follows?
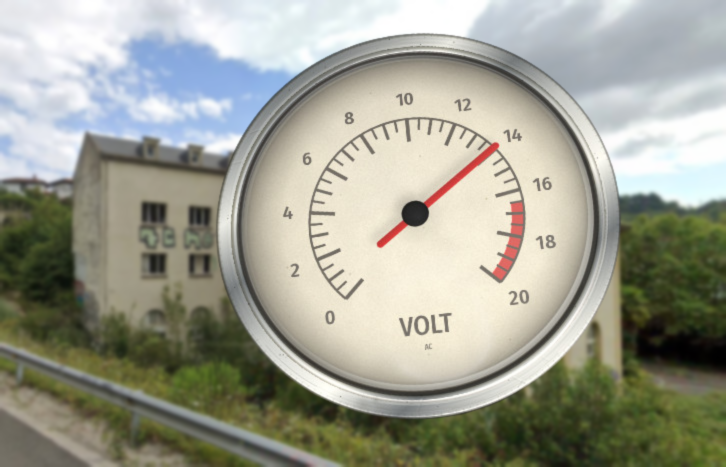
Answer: 14 V
